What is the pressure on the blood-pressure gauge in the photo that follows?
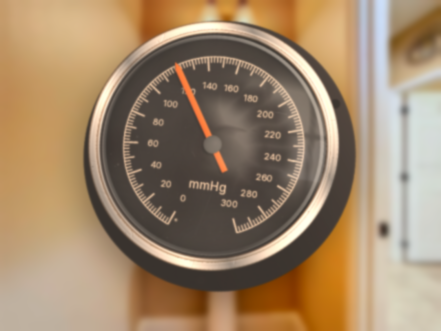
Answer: 120 mmHg
